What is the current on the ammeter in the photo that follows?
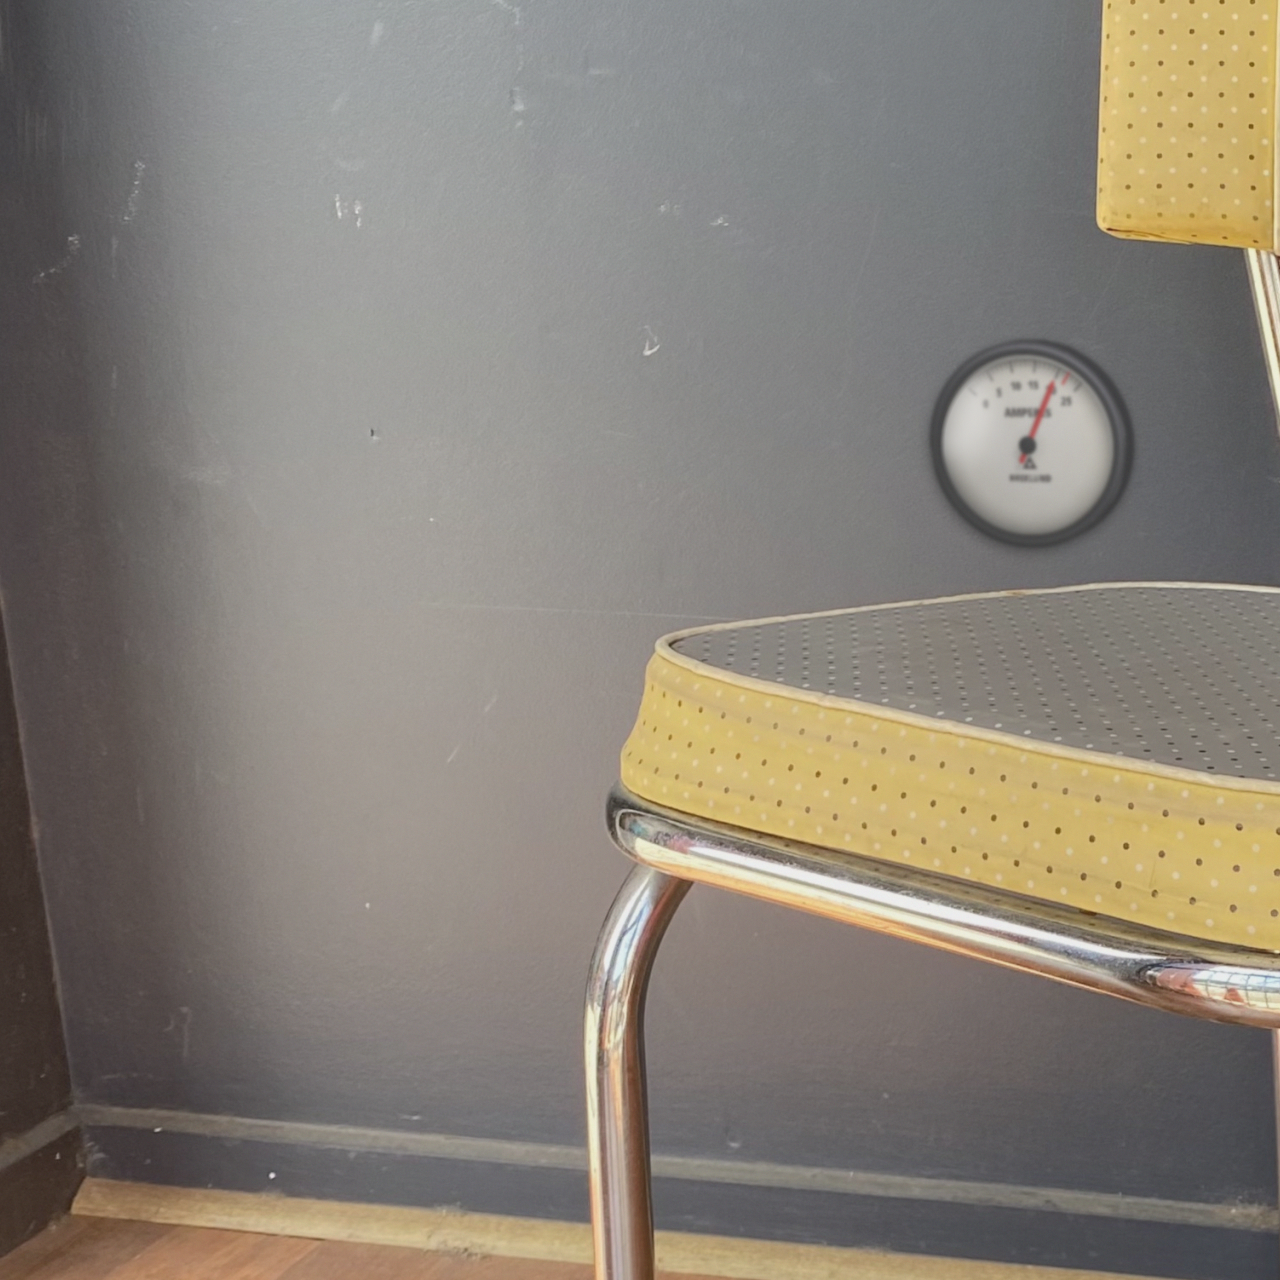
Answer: 20 A
